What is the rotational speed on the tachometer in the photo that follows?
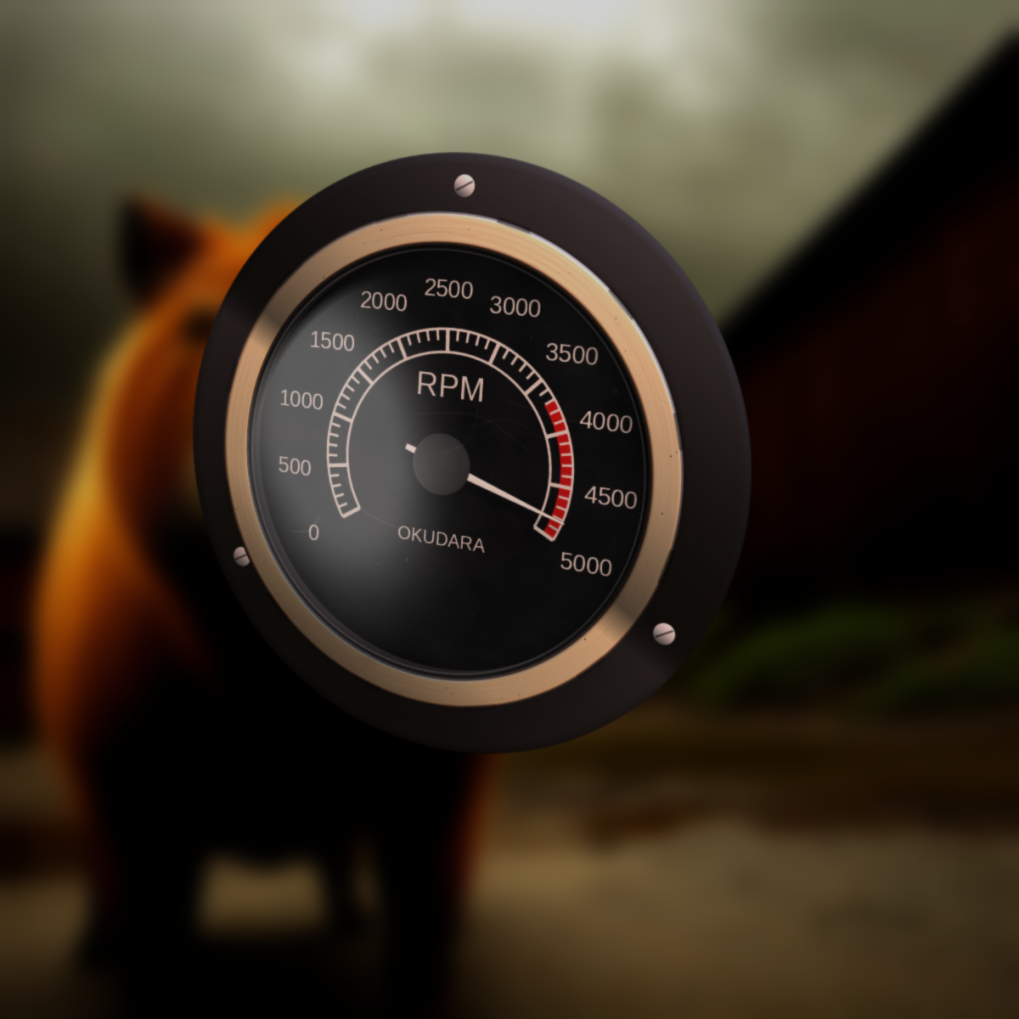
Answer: 4800 rpm
